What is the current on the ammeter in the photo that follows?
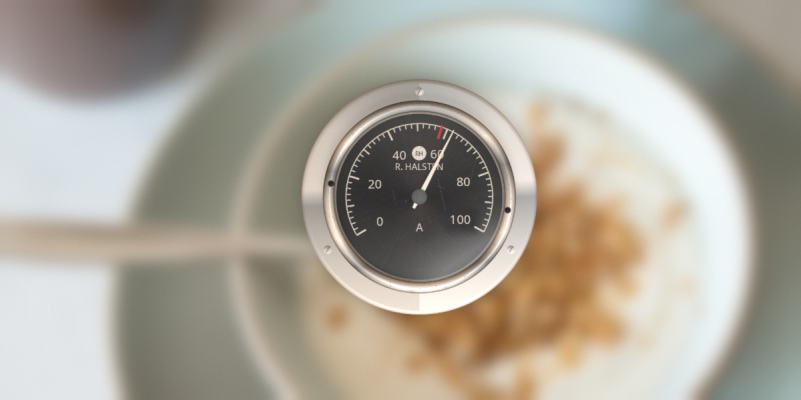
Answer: 62 A
